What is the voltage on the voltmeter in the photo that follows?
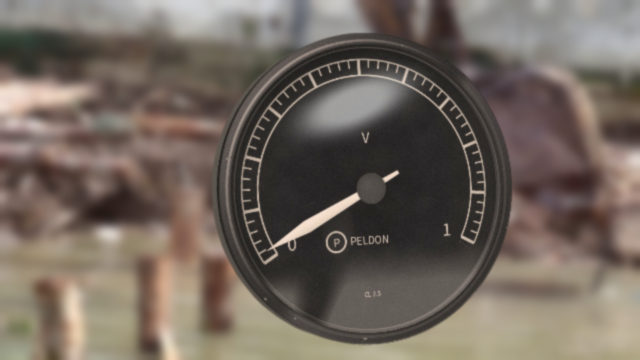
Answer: 0.02 V
